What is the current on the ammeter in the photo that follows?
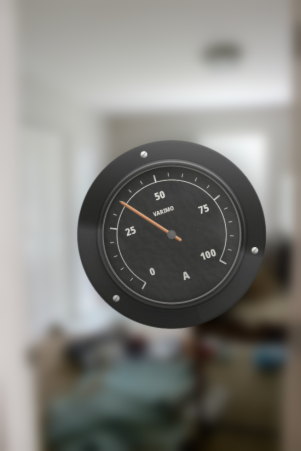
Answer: 35 A
